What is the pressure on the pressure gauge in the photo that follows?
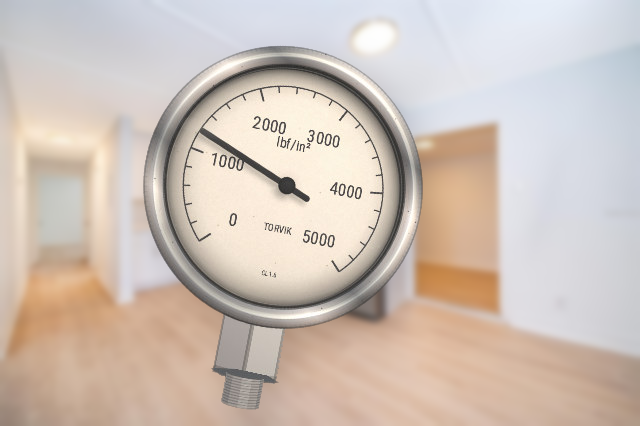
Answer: 1200 psi
